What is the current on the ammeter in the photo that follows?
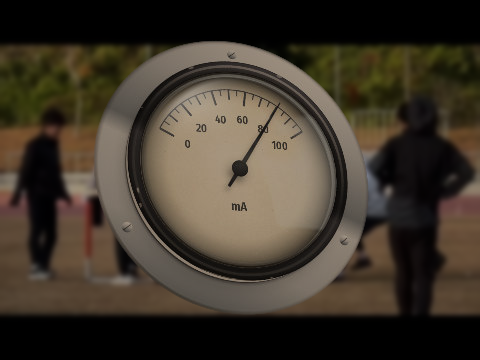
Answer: 80 mA
